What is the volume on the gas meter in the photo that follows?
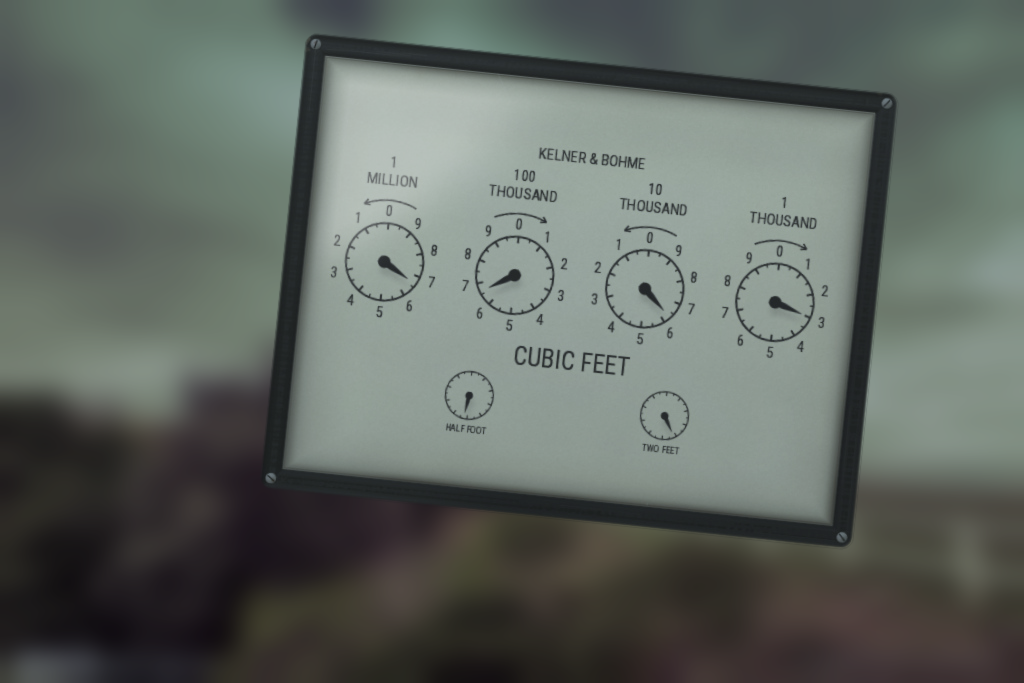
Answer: 666300 ft³
